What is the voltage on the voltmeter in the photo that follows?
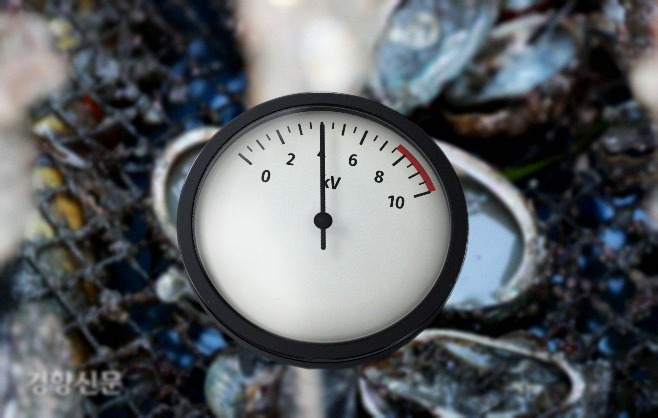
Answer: 4 kV
